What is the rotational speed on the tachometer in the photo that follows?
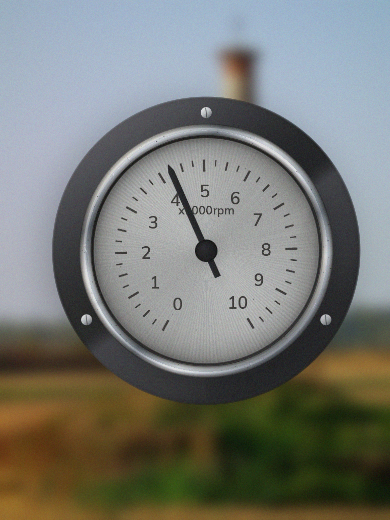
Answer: 4250 rpm
